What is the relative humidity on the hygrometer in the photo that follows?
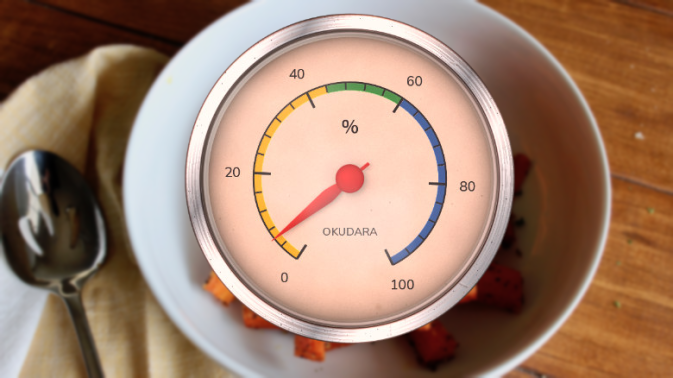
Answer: 6 %
